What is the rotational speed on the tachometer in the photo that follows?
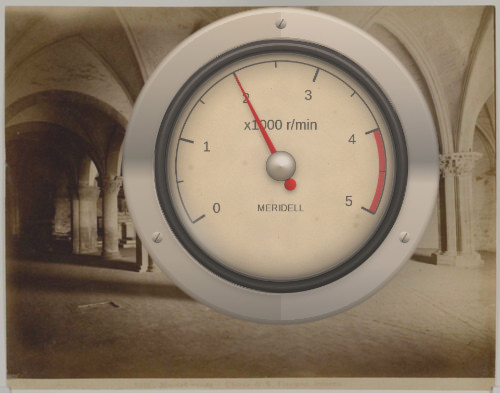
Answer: 2000 rpm
